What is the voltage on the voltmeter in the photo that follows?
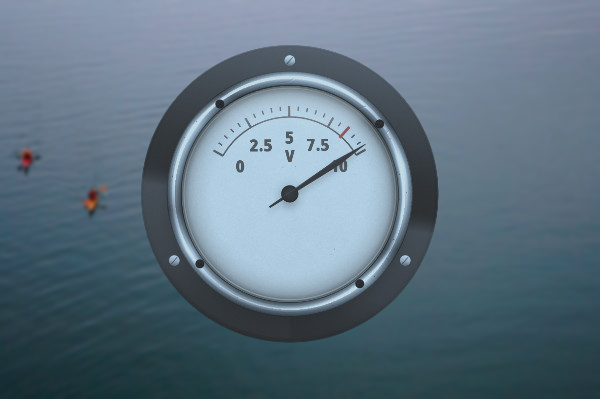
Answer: 9.75 V
